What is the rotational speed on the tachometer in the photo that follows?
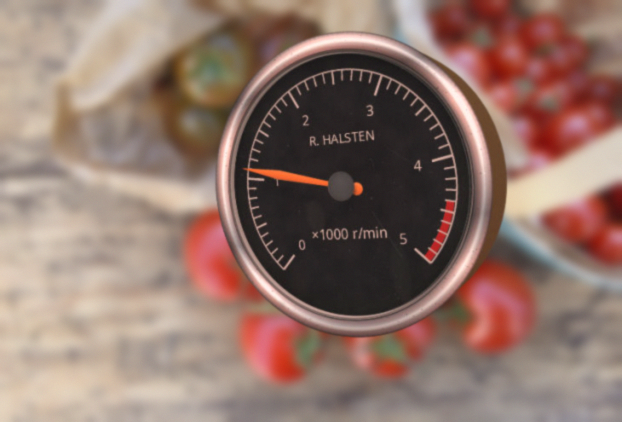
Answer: 1100 rpm
